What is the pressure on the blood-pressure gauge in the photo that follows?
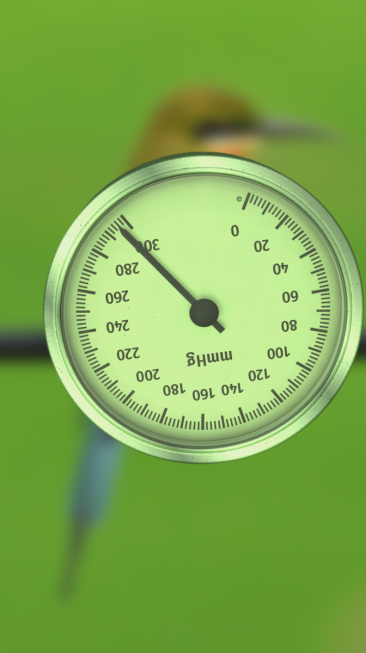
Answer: 296 mmHg
